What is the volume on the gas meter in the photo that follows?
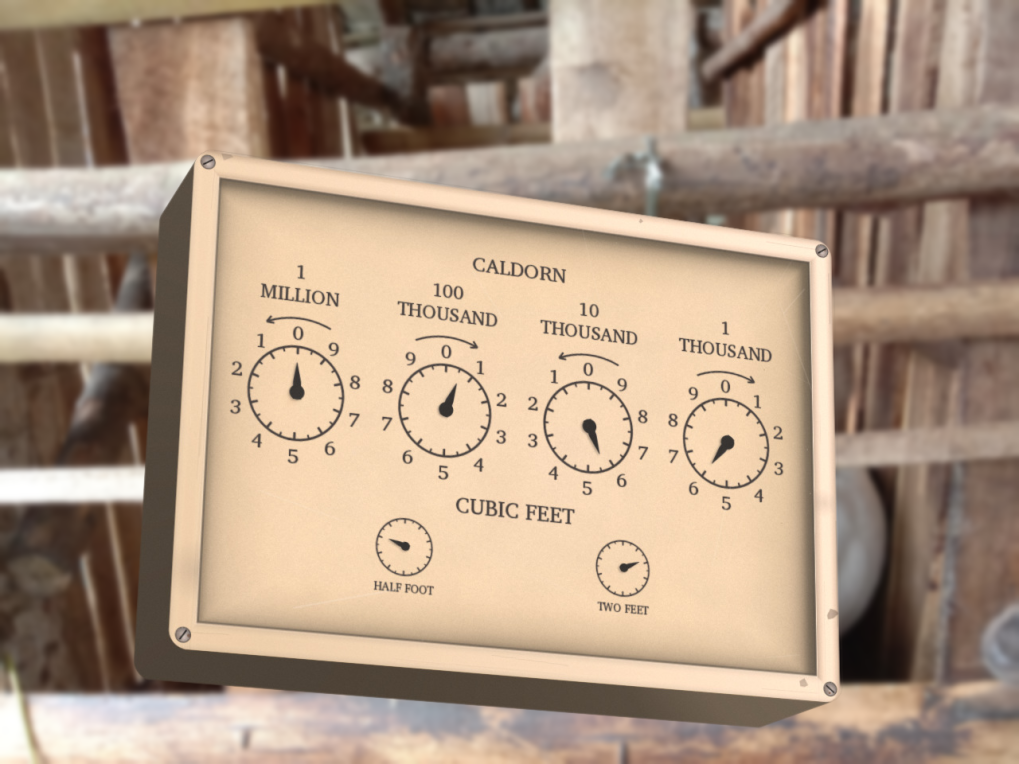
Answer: 5600 ft³
